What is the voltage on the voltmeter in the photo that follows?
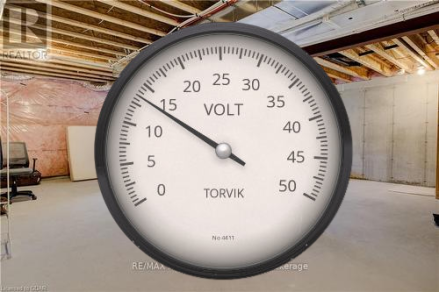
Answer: 13.5 V
